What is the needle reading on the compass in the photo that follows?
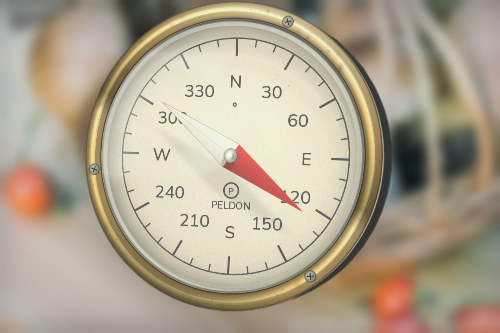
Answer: 125 °
